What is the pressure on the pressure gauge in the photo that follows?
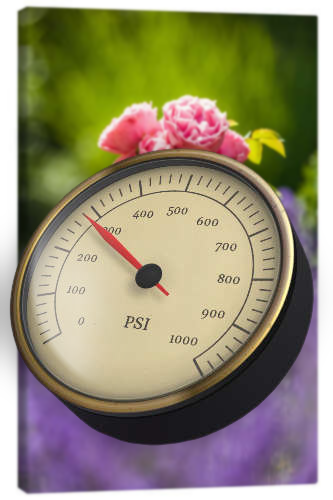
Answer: 280 psi
